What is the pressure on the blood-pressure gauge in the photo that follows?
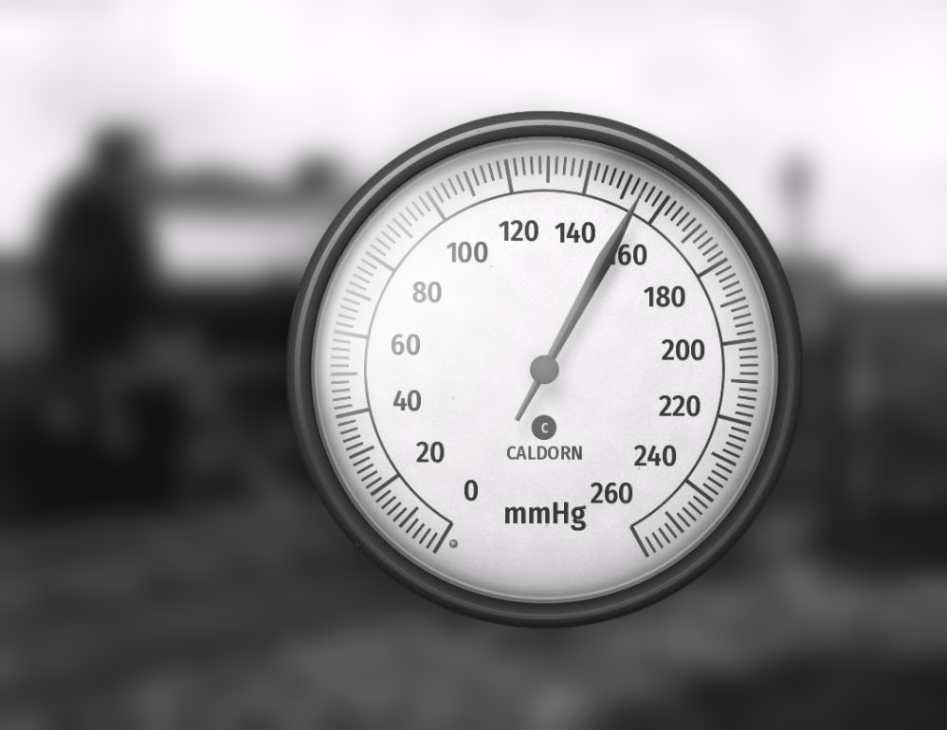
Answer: 154 mmHg
